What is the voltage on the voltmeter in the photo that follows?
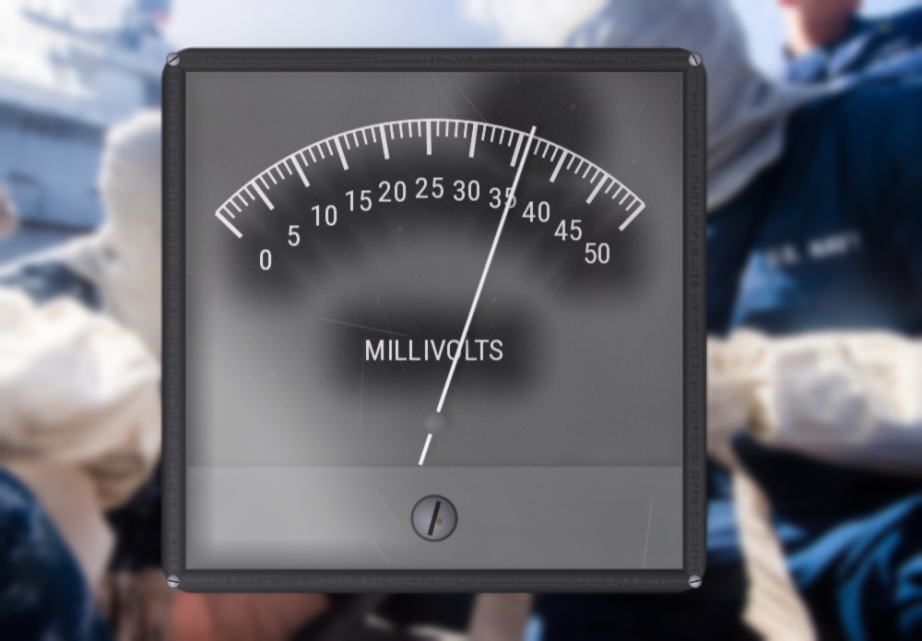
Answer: 36 mV
